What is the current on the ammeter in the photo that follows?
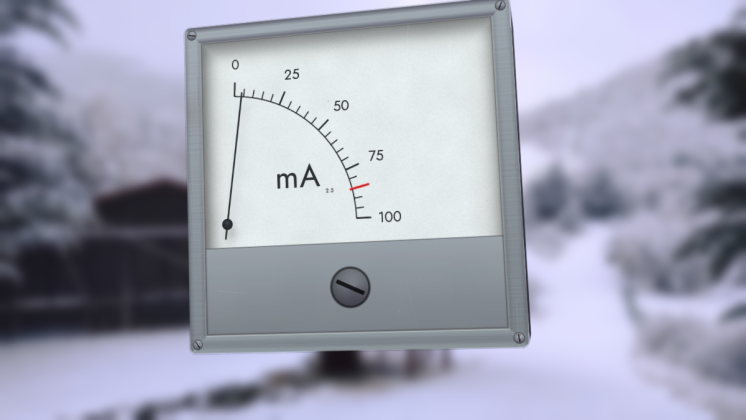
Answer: 5 mA
